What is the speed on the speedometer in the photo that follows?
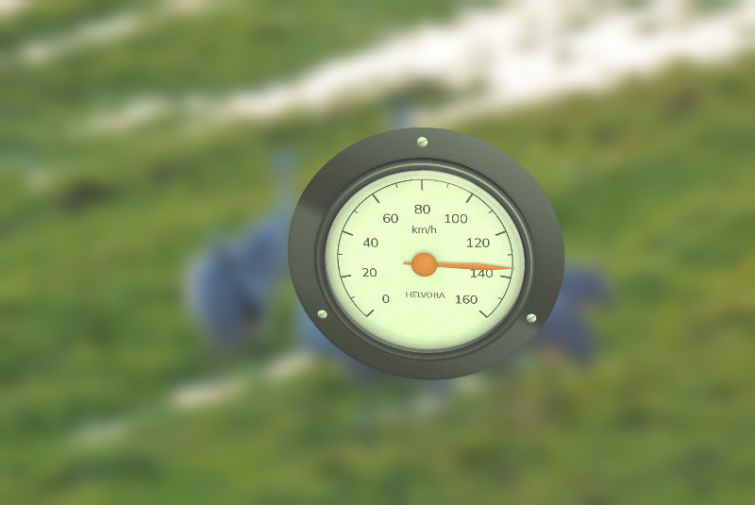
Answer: 135 km/h
